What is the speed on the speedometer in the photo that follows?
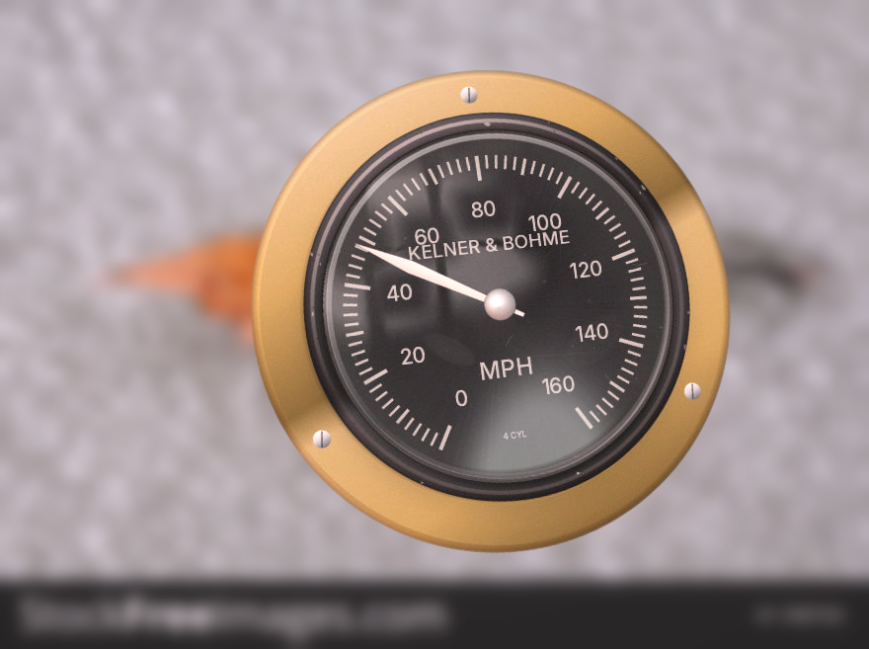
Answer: 48 mph
